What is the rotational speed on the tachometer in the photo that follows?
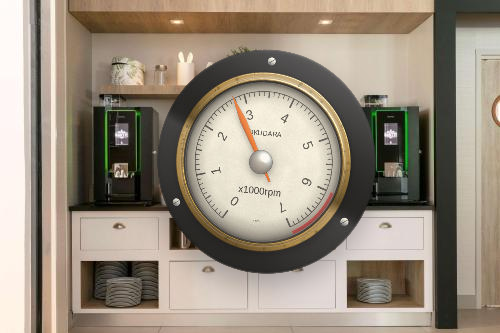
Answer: 2800 rpm
